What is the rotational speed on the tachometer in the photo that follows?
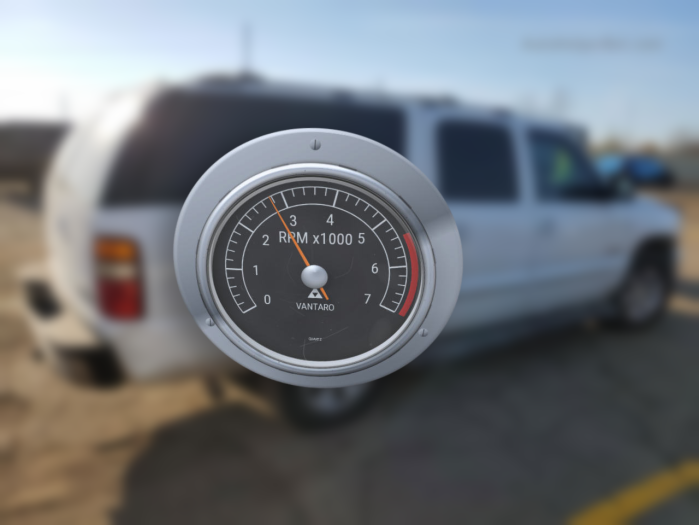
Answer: 2800 rpm
